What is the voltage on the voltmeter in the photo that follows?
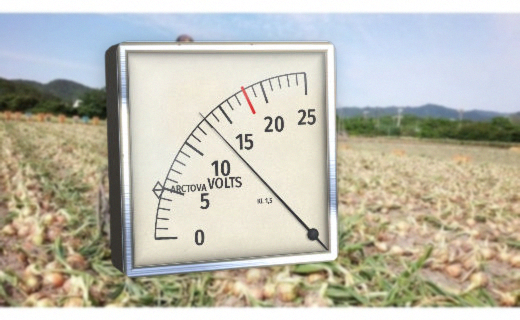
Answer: 13 V
